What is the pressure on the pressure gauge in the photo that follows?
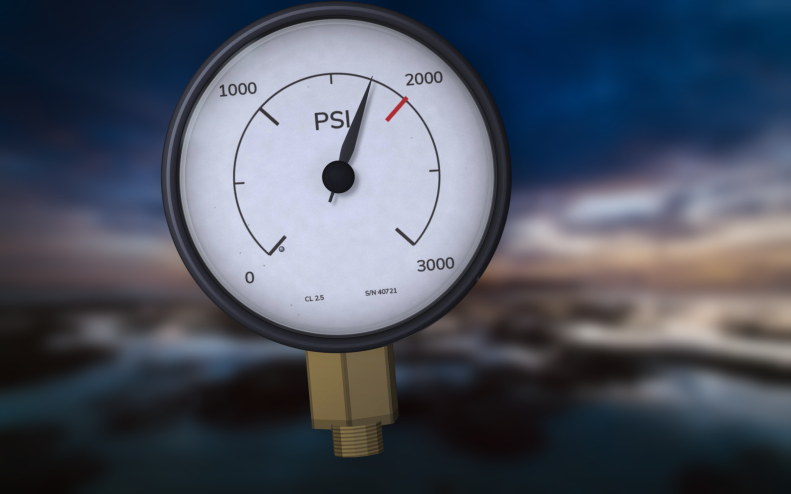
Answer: 1750 psi
